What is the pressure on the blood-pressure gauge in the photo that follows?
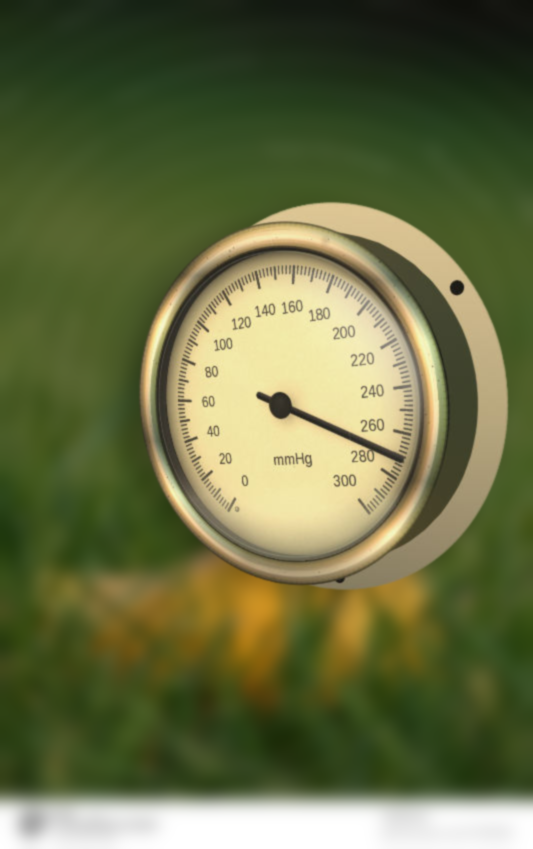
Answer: 270 mmHg
